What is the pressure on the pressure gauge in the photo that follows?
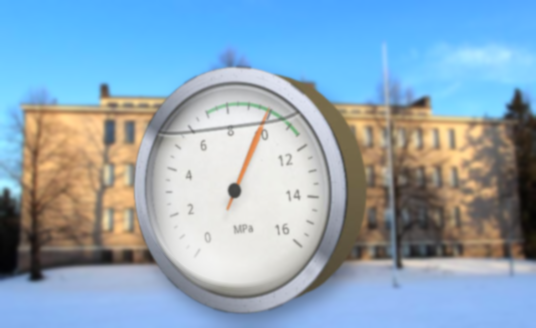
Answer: 10 MPa
